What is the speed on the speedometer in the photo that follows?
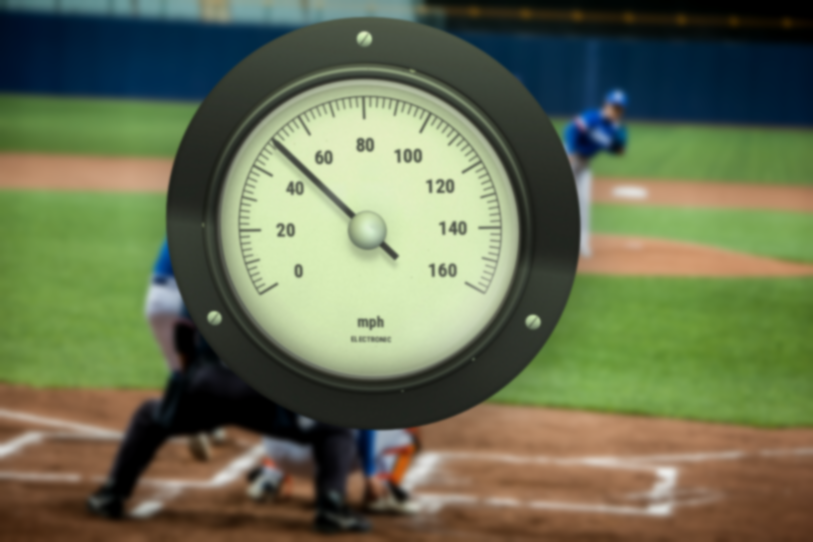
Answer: 50 mph
